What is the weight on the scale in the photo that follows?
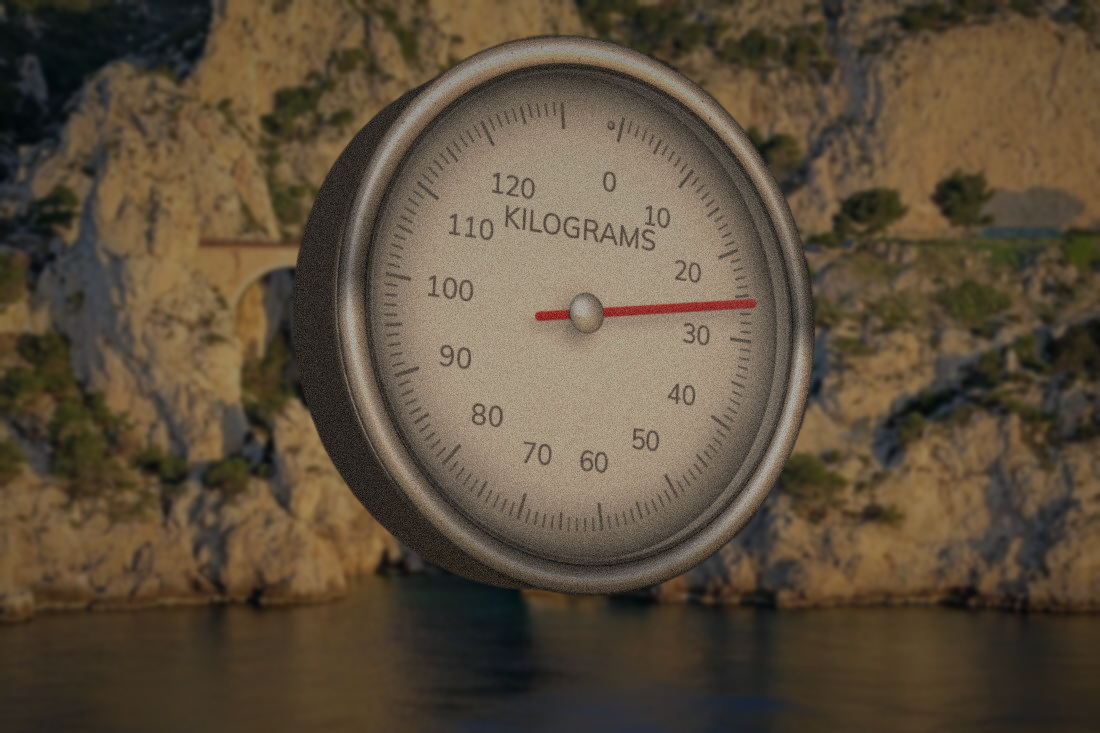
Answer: 26 kg
